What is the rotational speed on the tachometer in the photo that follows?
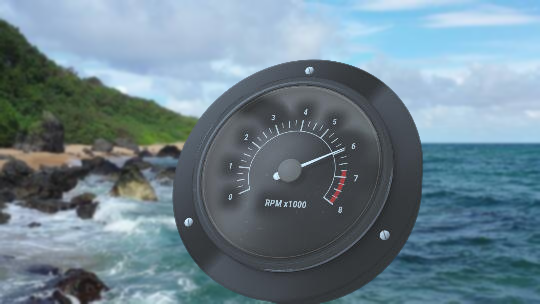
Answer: 6000 rpm
